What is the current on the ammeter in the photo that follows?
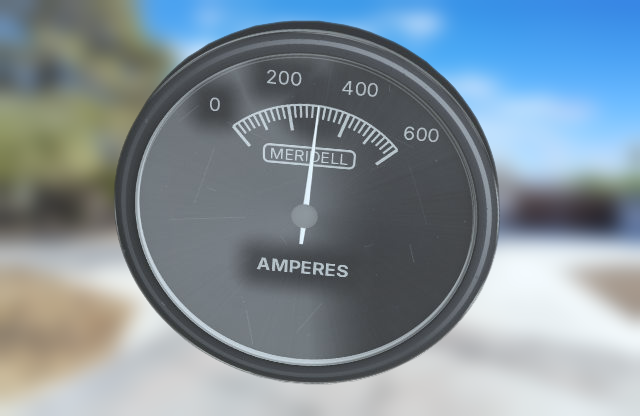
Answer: 300 A
